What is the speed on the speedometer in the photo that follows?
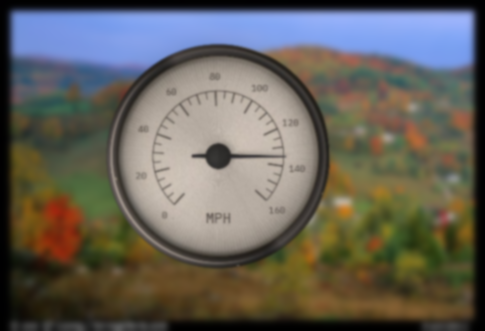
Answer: 135 mph
